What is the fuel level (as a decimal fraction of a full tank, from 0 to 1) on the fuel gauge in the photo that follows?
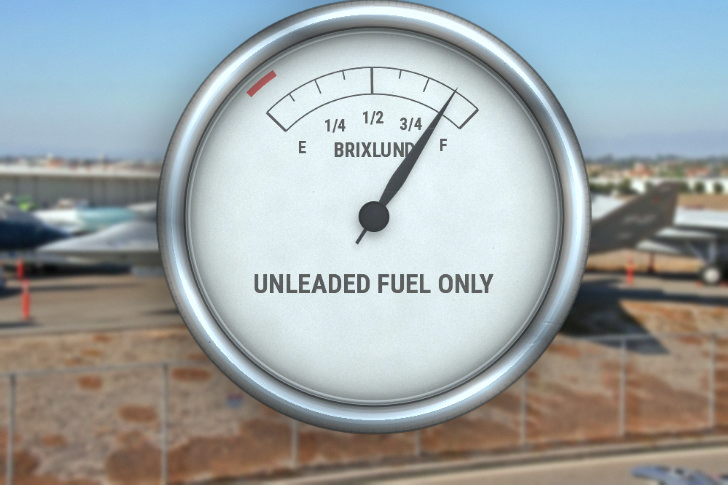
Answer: 0.875
